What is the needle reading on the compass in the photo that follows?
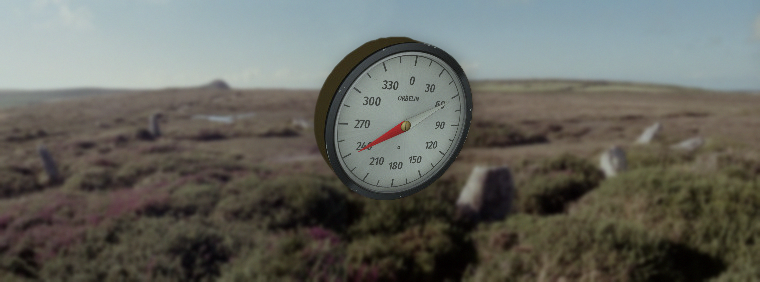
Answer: 240 °
